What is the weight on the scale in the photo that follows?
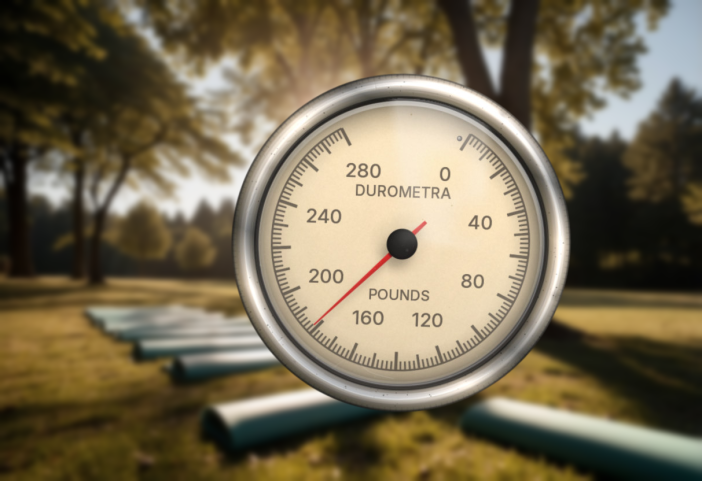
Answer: 182 lb
